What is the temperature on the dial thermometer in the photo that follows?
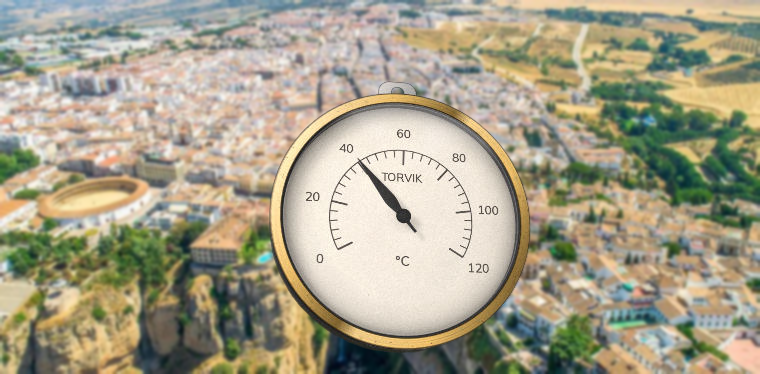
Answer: 40 °C
